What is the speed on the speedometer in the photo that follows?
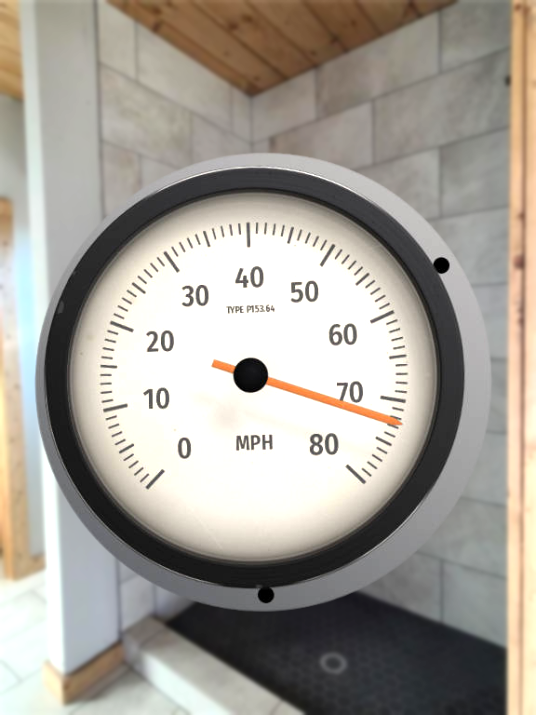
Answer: 72.5 mph
